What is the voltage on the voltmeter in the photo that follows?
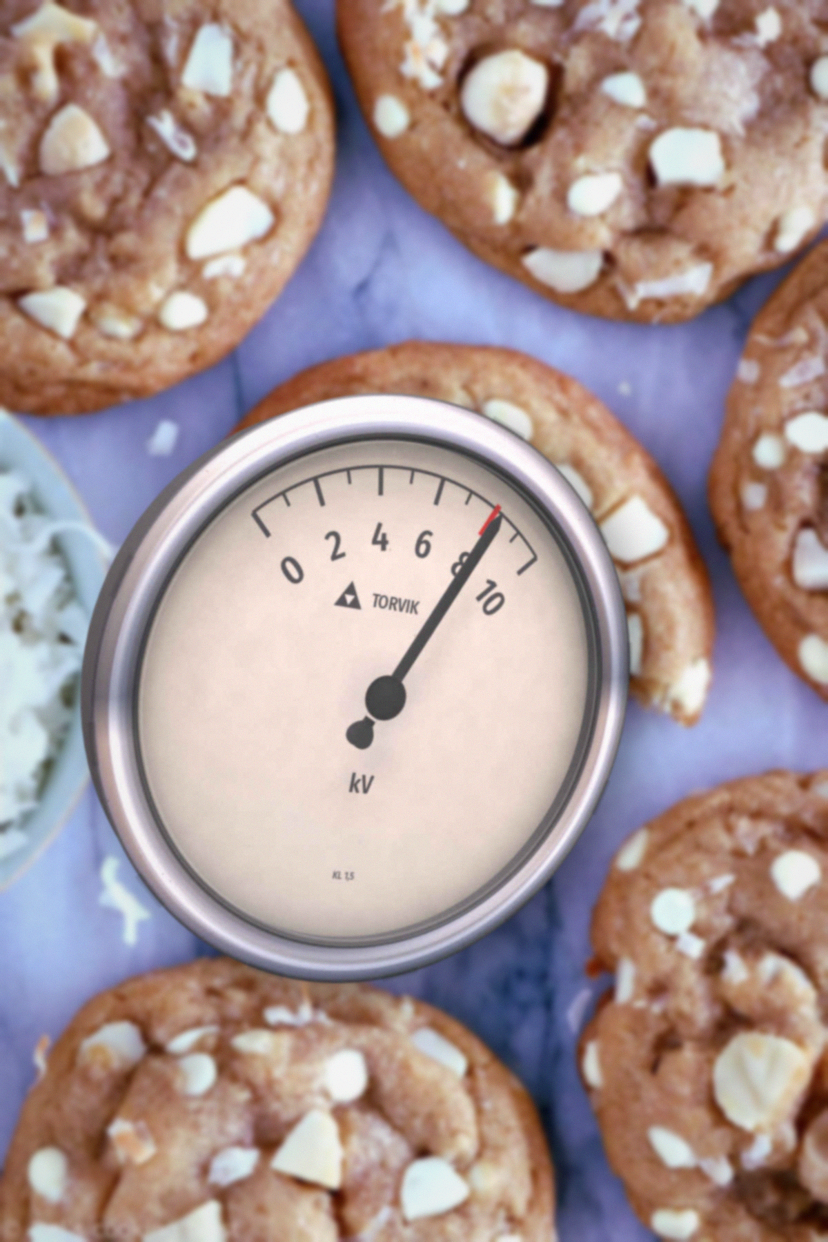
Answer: 8 kV
